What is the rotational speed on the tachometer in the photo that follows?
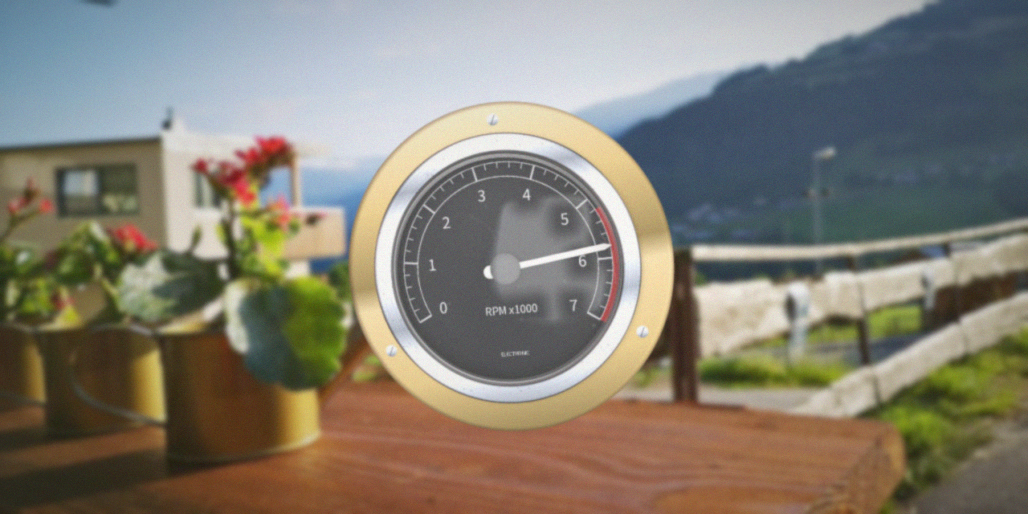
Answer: 5800 rpm
